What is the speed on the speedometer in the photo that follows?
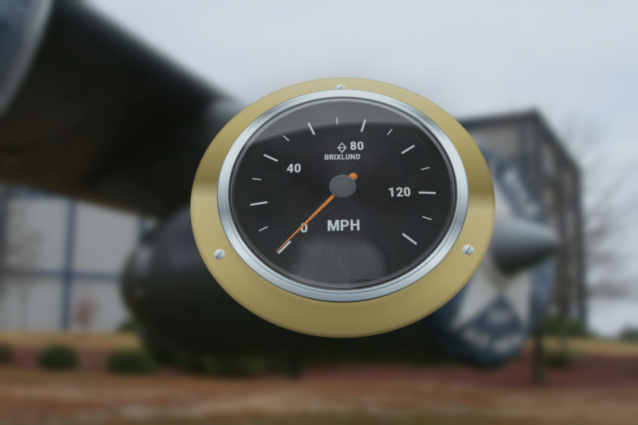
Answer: 0 mph
